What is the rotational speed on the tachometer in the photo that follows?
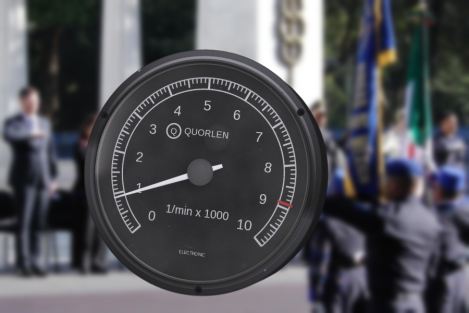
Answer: 900 rpm
